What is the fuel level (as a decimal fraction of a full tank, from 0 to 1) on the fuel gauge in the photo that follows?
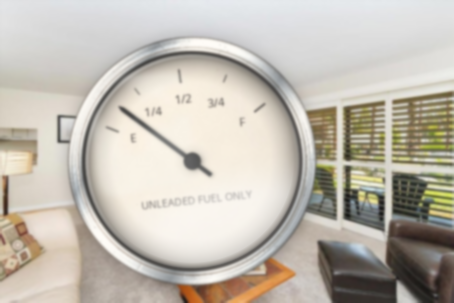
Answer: 0.125
